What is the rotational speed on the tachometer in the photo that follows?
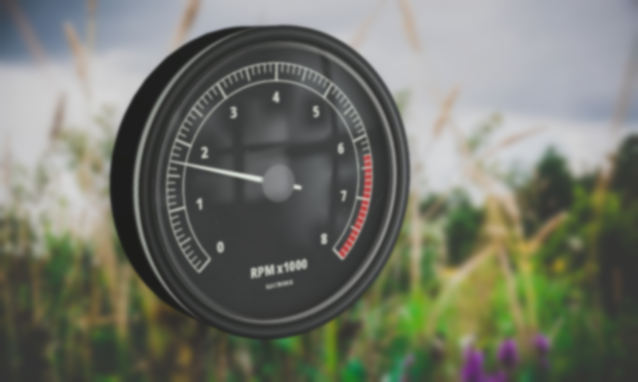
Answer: 1700 rpm
